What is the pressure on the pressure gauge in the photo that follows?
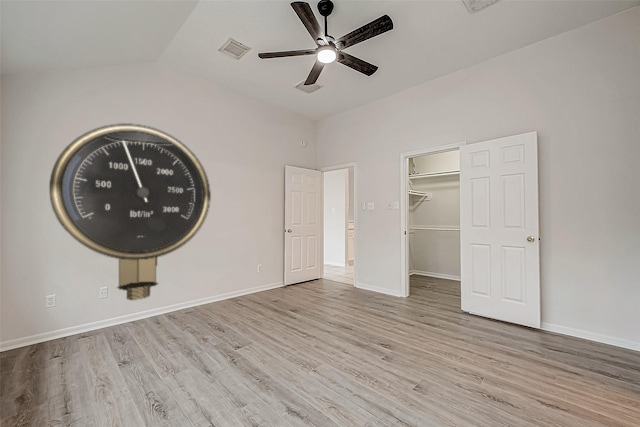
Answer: 1250 psi
